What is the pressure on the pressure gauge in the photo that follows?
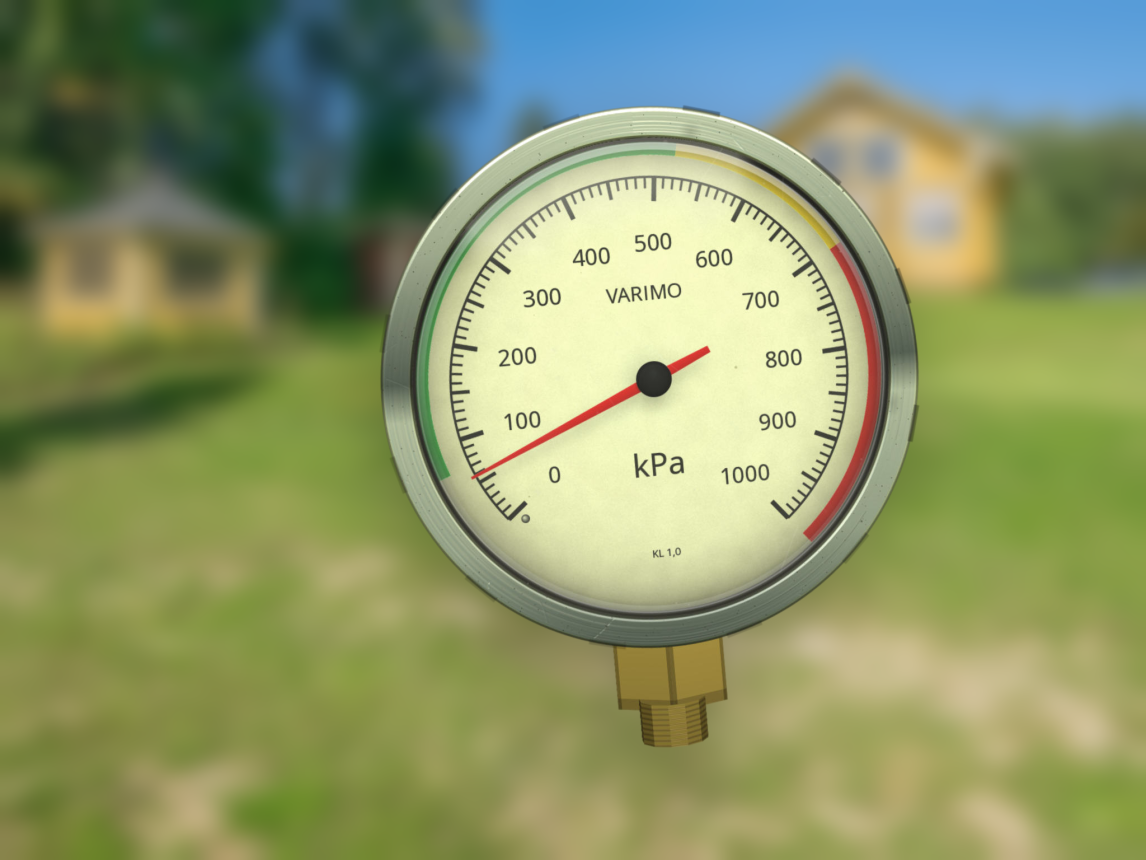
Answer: 60 kPa
